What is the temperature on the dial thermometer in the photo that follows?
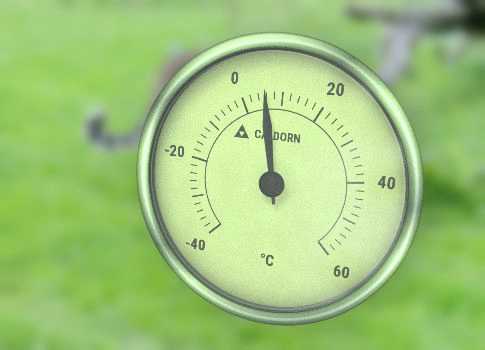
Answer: 6 °C
